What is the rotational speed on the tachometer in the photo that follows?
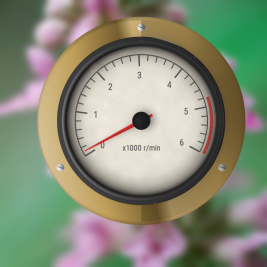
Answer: 100 rpm
